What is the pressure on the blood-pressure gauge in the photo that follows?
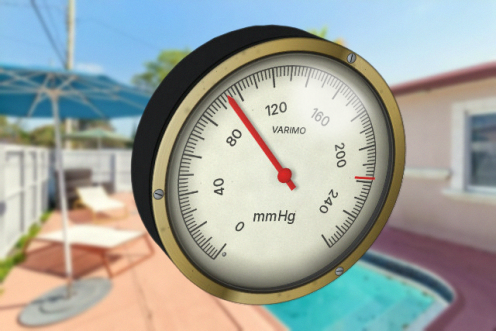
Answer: 94 mmHg
